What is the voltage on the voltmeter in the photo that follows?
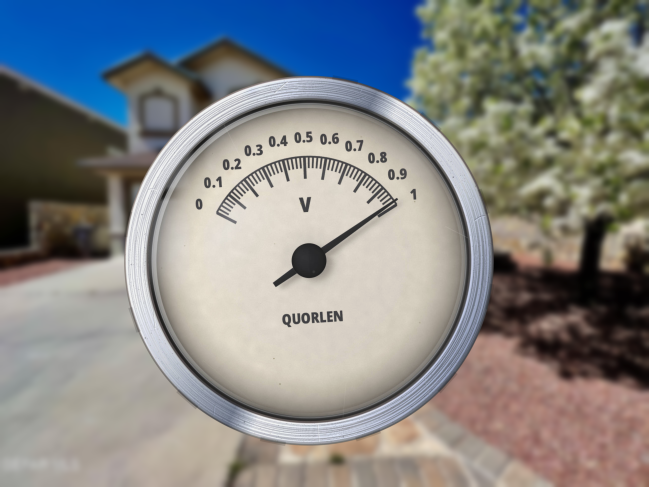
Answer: 0.98 V
